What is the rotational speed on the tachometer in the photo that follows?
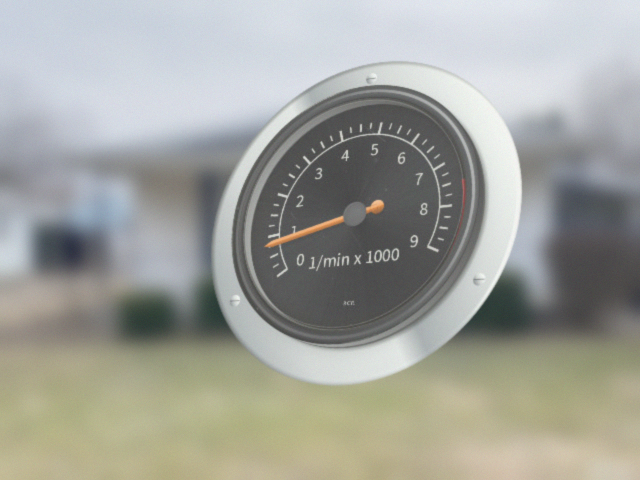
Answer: 750 rpm
